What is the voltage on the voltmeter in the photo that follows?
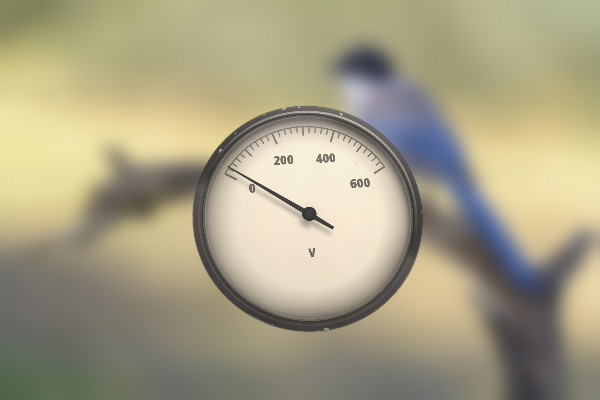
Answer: 20 V
